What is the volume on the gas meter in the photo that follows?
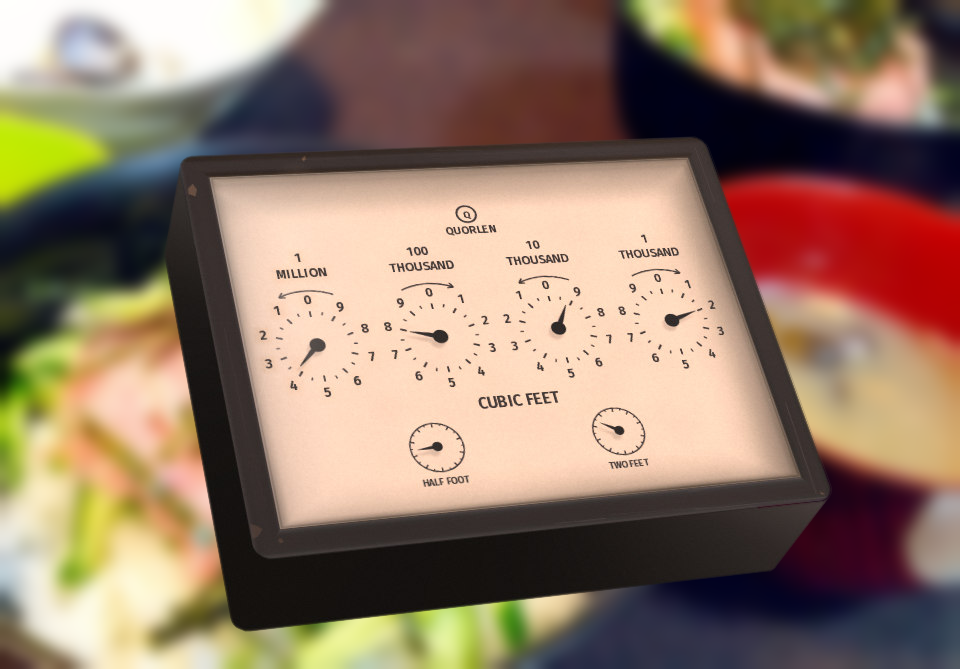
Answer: 379200 ft³
